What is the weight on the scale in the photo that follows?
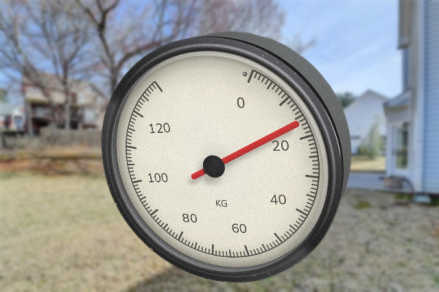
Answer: 16 kg
